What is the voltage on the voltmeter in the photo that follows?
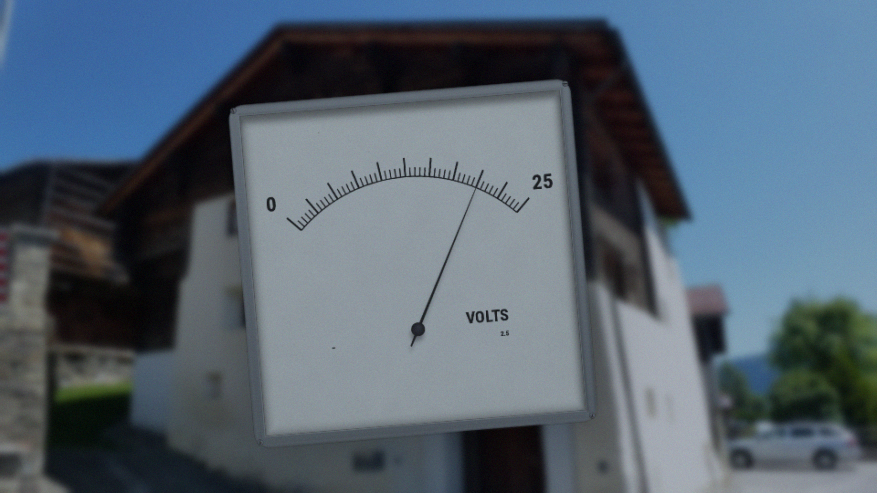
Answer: 20 V
